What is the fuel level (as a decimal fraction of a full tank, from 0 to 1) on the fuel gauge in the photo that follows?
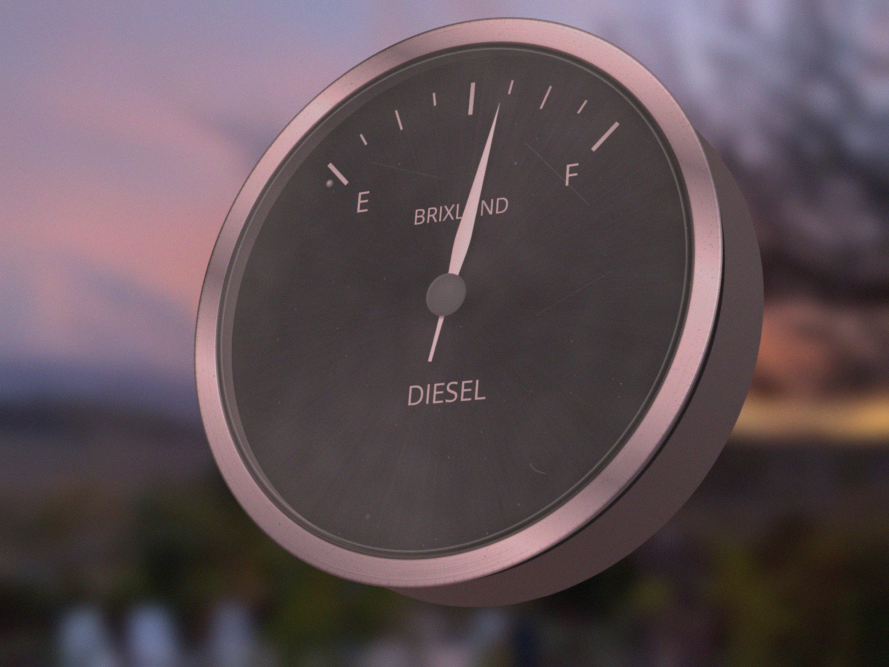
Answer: 0.625
